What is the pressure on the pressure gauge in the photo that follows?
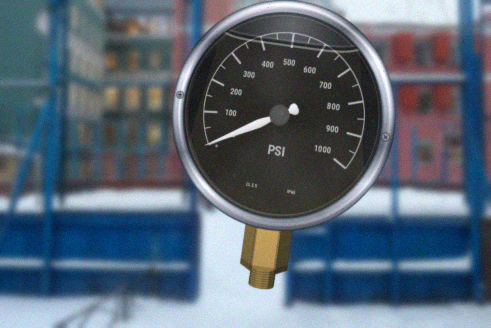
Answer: 0 psi
